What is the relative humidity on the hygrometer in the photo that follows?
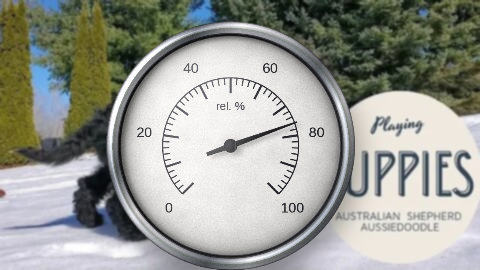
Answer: 76 %
